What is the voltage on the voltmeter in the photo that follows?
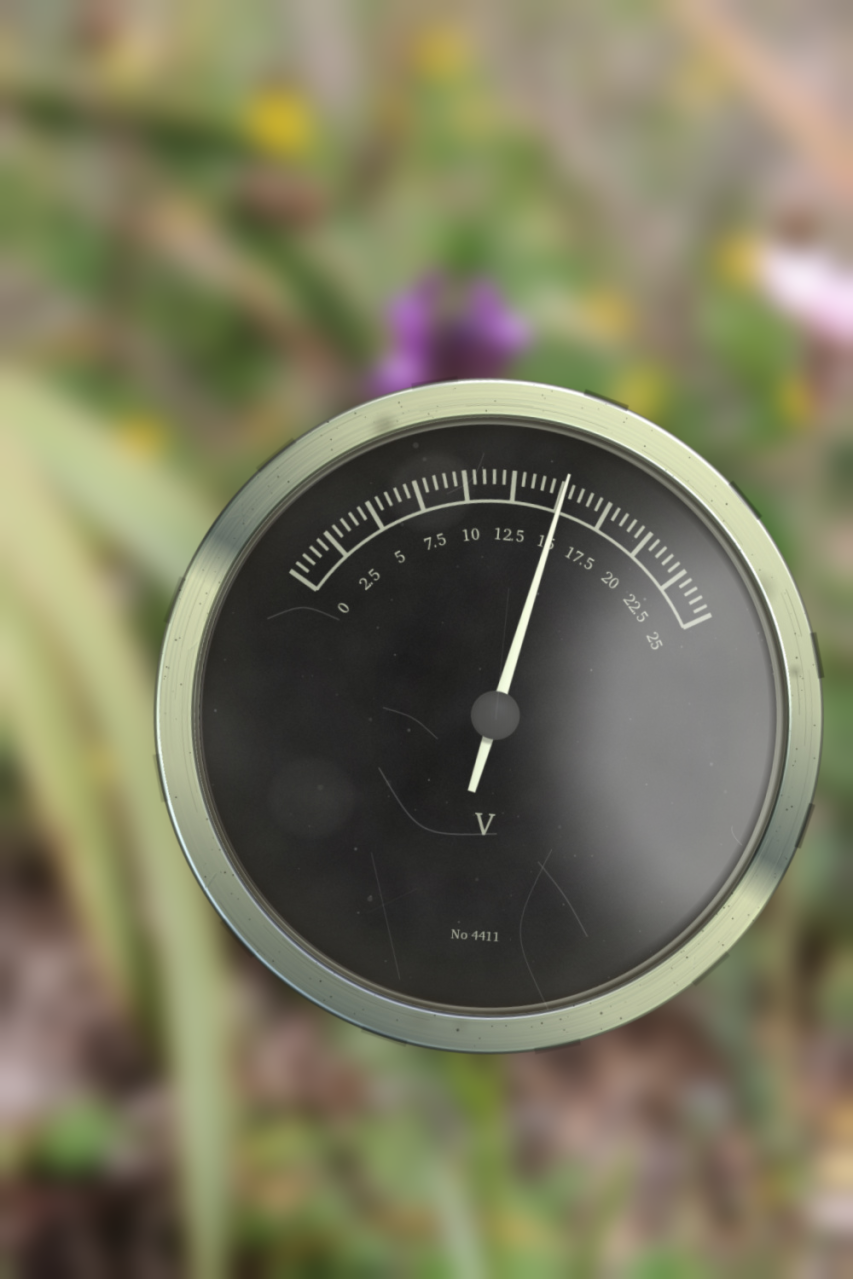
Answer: 15 V
